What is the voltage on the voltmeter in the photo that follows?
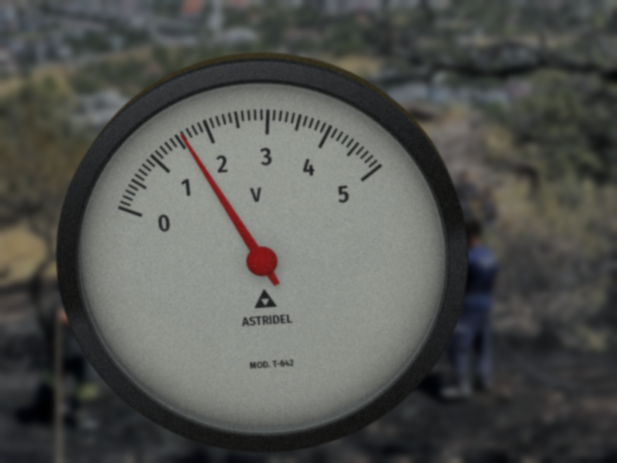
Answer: 1.6 V
